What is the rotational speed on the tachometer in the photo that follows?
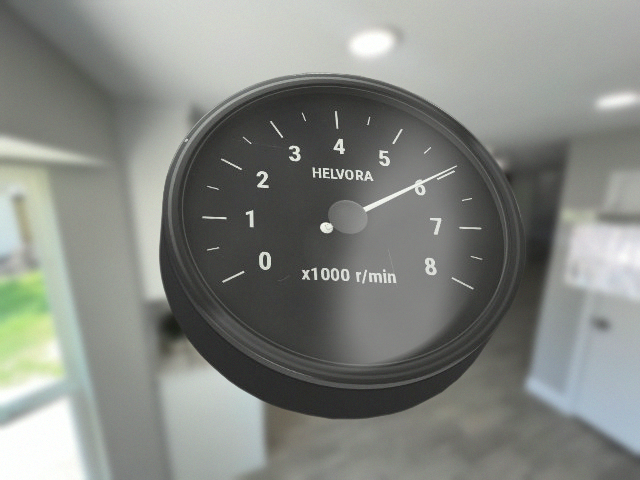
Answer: 6000 rpm
